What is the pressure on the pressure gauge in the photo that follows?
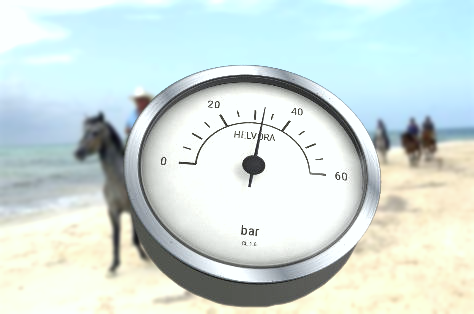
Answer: 32.5 bar
